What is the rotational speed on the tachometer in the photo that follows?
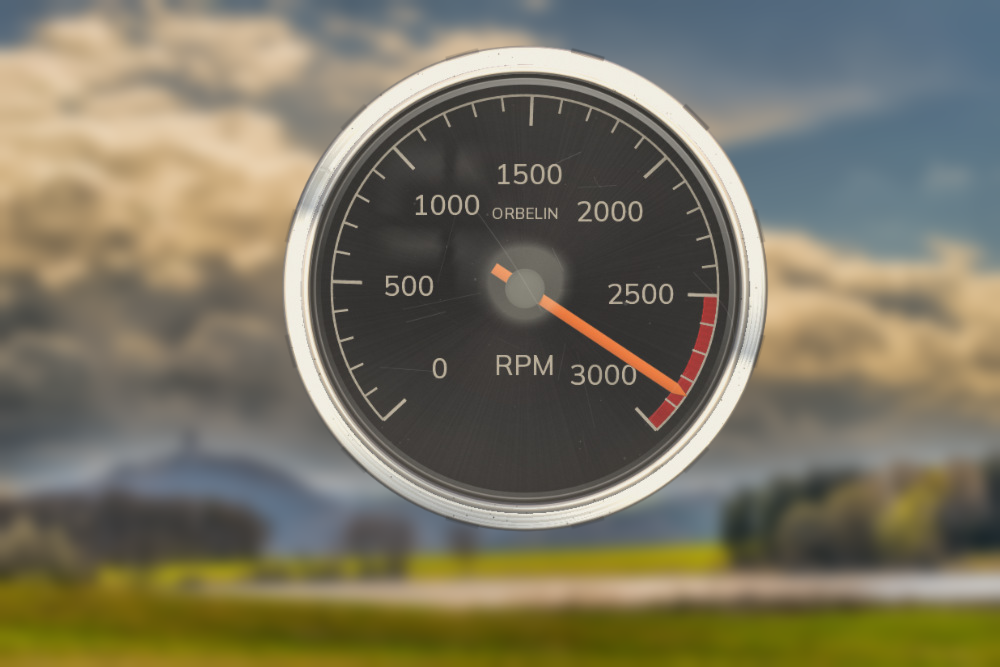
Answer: 2850 rpm
